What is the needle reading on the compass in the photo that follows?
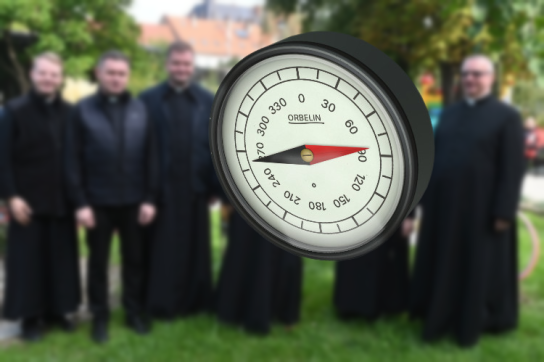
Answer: 82.5 °
